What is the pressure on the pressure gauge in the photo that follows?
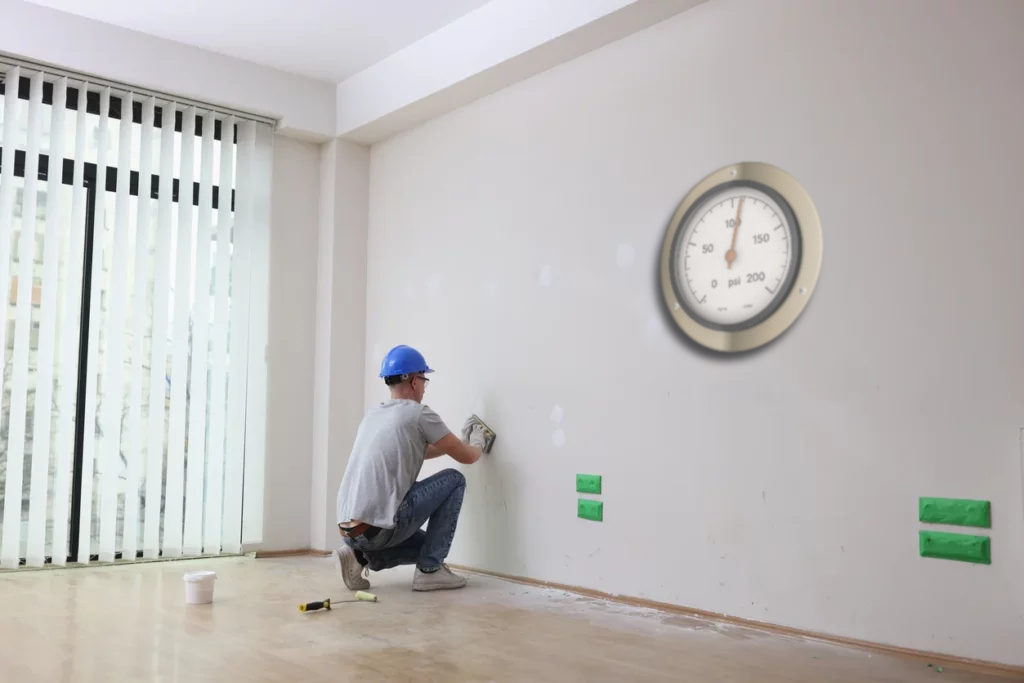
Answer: 110 psi
